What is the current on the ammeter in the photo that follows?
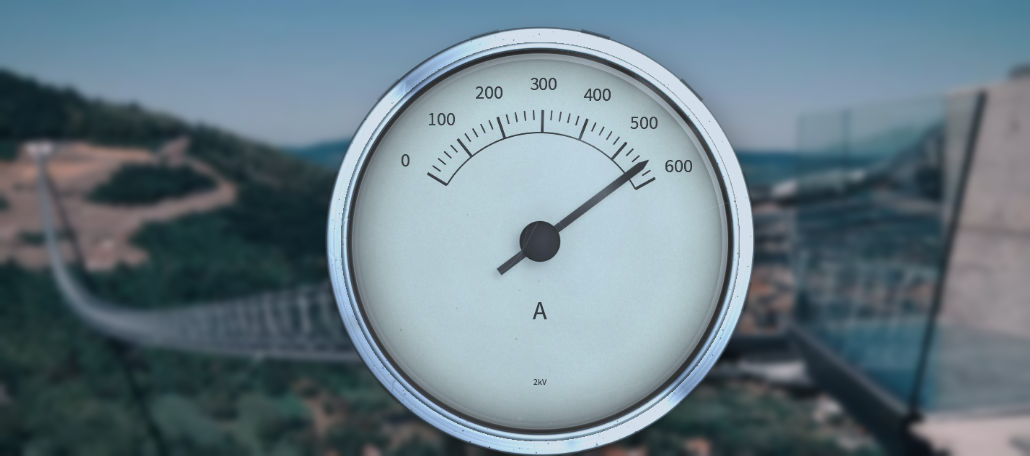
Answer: 560 A
